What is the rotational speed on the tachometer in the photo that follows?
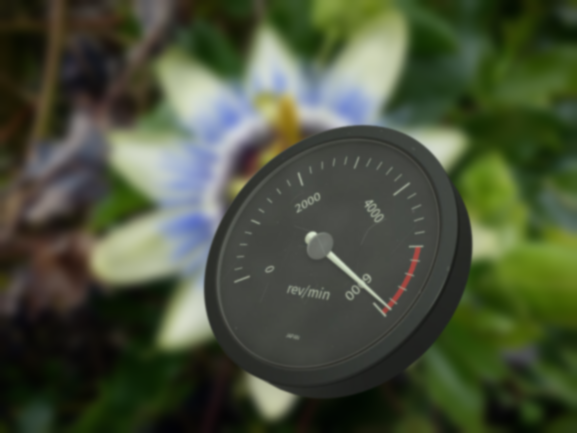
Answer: 5900 rpm
